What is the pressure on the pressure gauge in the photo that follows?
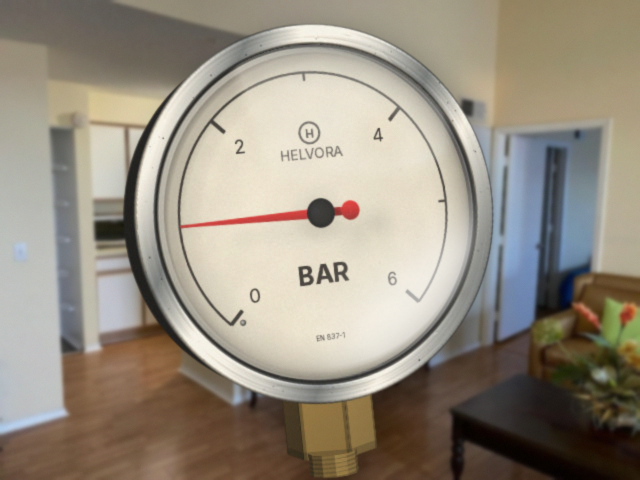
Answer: 1 bar
